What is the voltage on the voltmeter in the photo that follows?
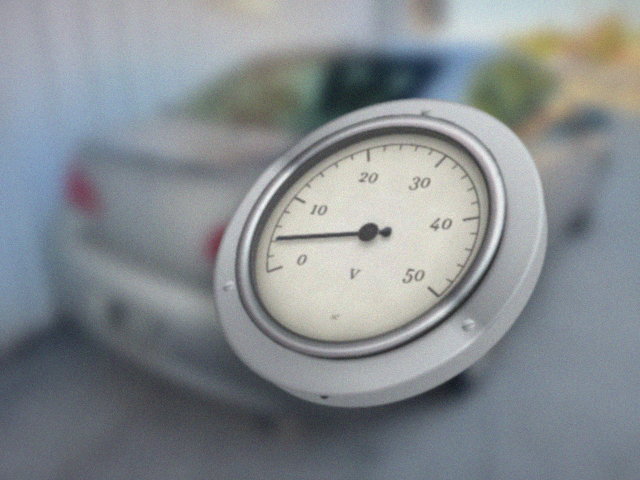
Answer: 4 V
